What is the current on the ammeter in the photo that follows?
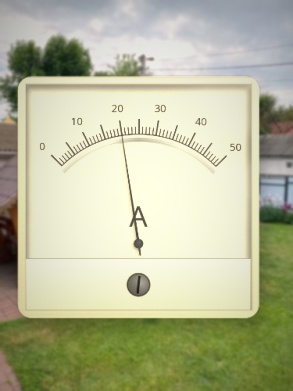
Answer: 20 A
